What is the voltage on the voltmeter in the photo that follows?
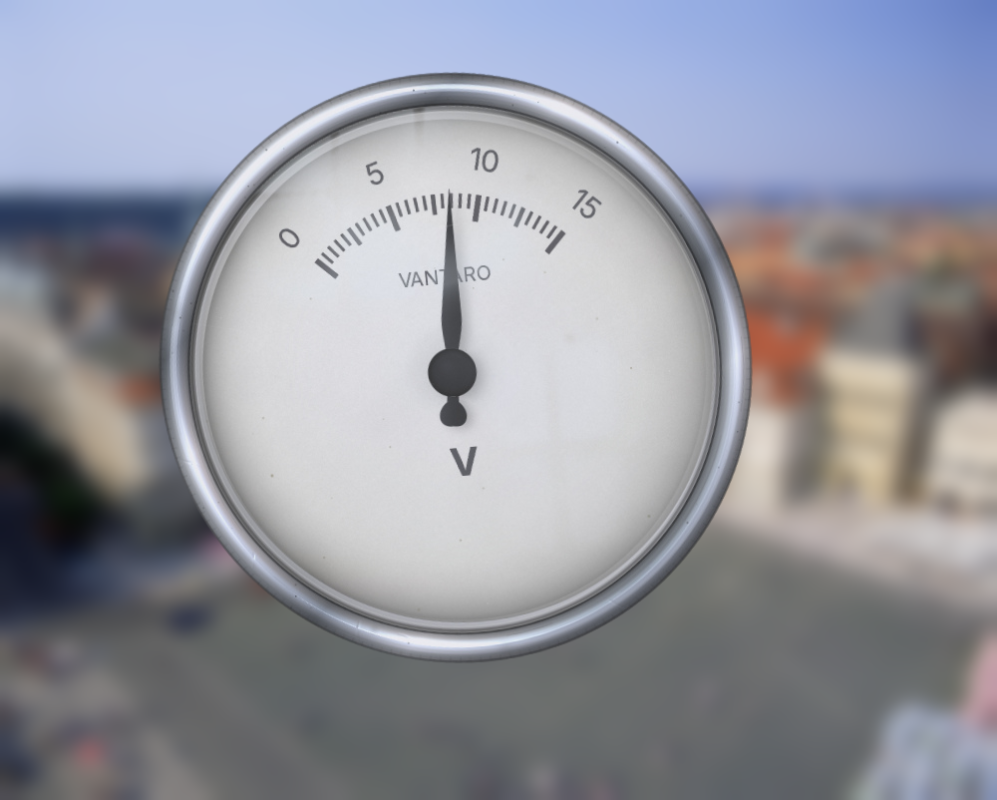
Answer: 8.5 V
